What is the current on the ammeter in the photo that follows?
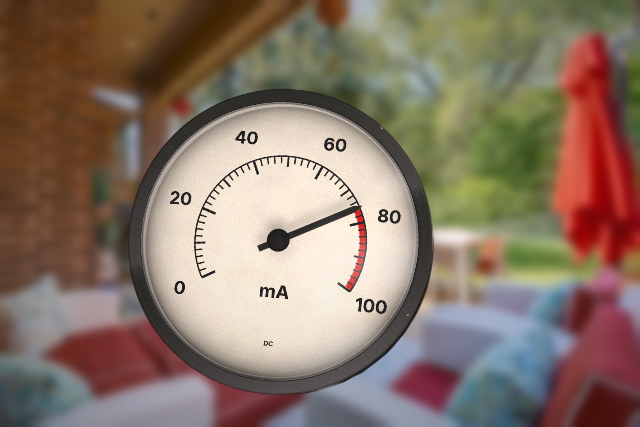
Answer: 76 mA
